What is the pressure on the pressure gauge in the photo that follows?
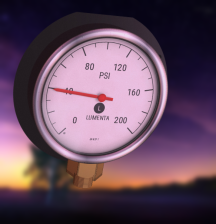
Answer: 40 psi
